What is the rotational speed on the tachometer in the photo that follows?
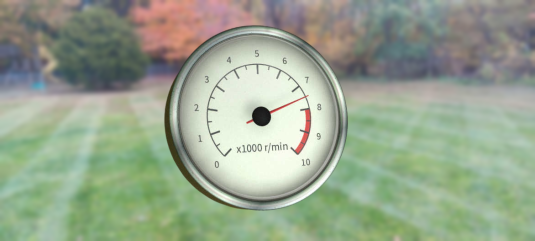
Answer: 7500 rpm
